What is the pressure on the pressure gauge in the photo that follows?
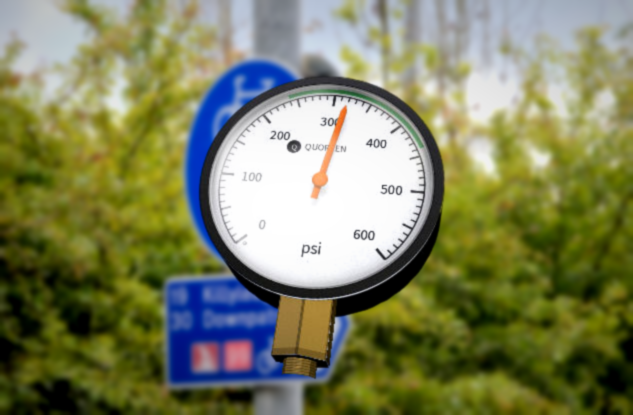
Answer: 320 psi
